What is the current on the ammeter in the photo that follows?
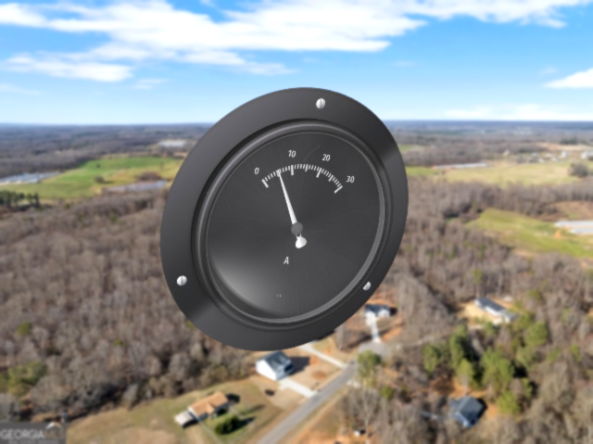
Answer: 5 A
